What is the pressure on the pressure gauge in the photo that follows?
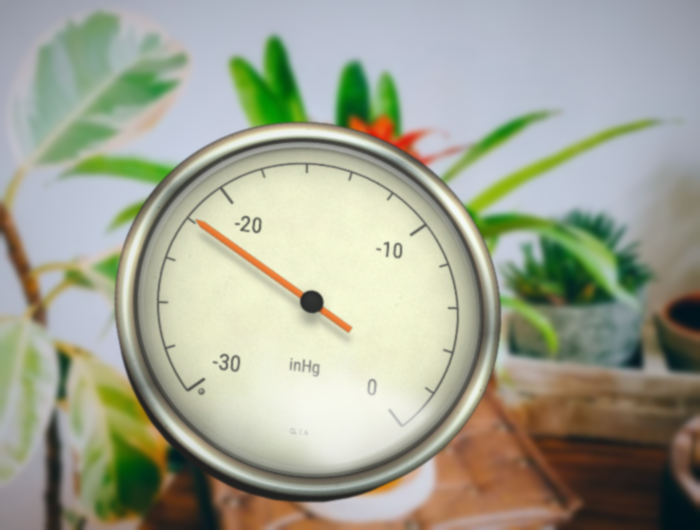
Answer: -22 inHg
